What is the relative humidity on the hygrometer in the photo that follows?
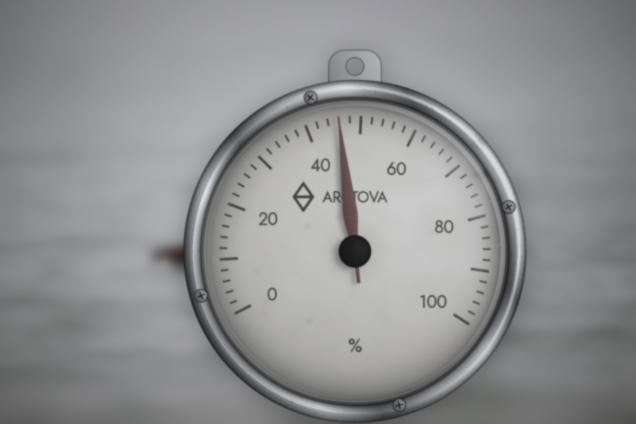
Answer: 46 %
